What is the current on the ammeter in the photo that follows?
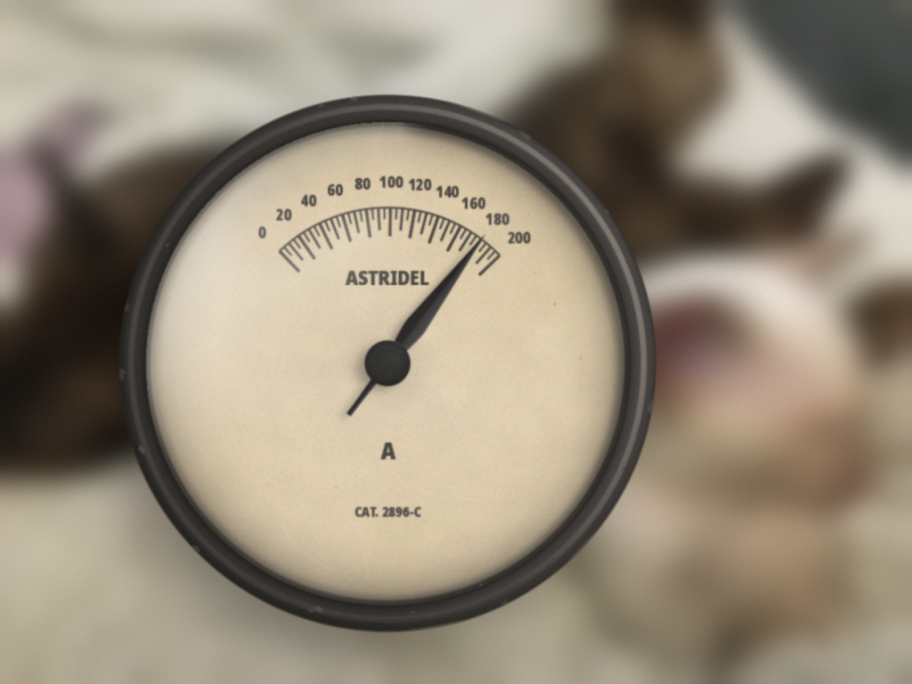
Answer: 180 A
